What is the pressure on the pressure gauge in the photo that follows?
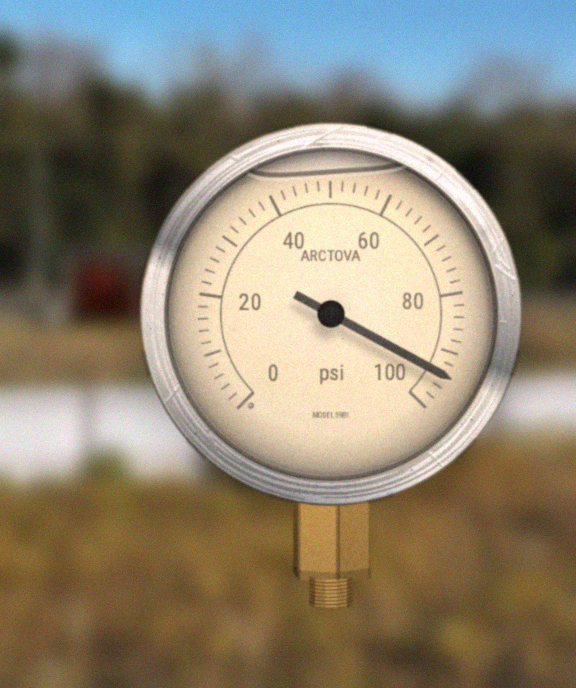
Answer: 94 psi
